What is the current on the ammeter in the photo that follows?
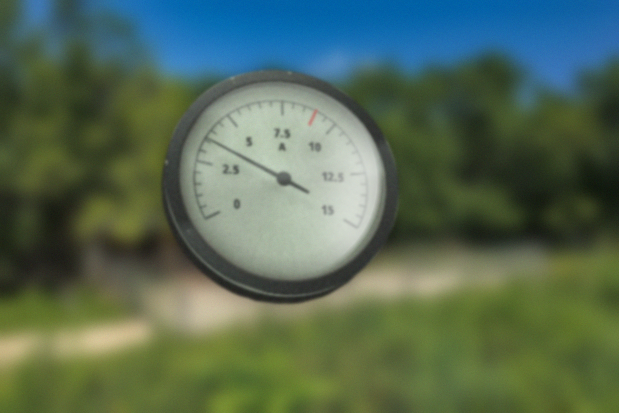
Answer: 3.5 A
